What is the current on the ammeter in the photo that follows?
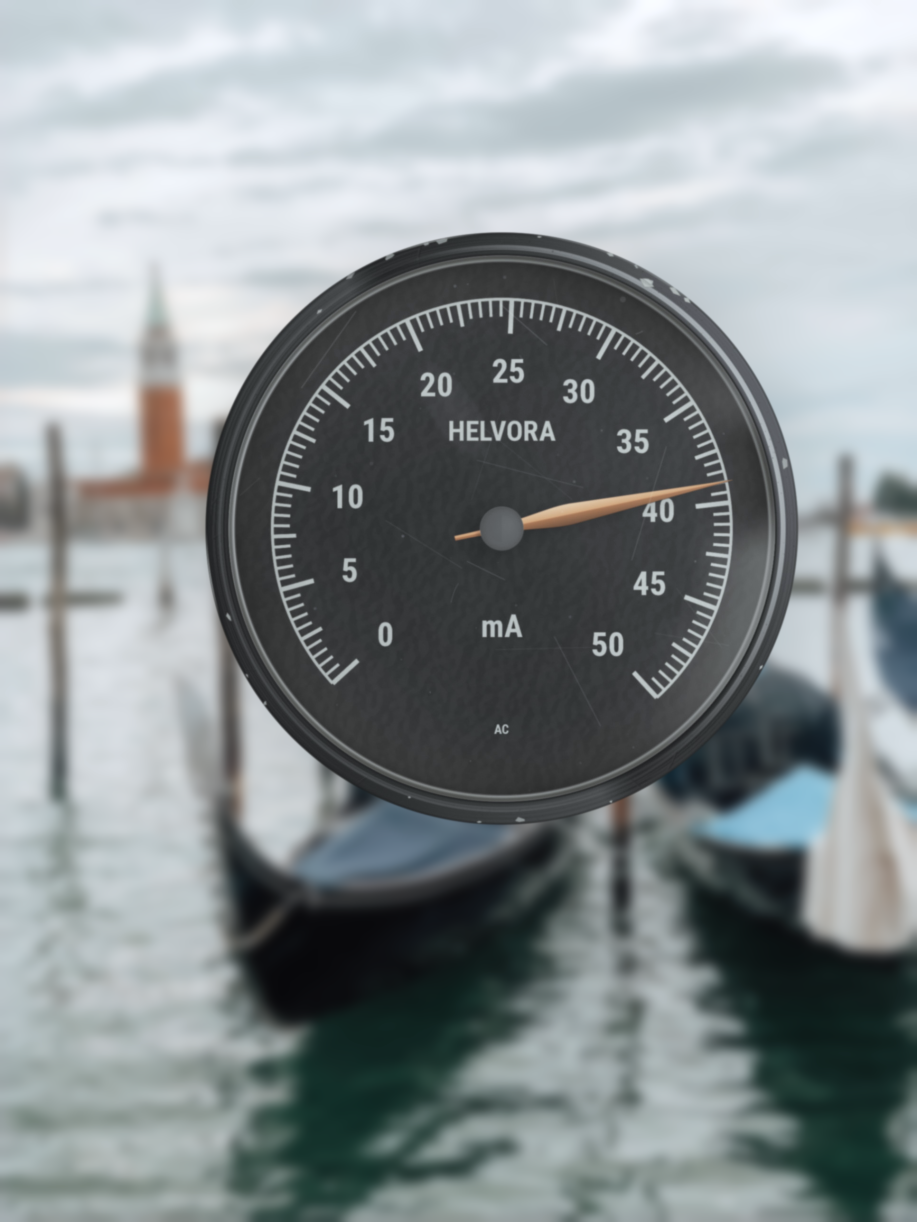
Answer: 39 mA
